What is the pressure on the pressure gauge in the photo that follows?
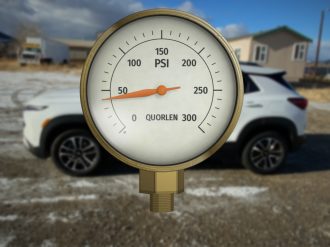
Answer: 40 psi
